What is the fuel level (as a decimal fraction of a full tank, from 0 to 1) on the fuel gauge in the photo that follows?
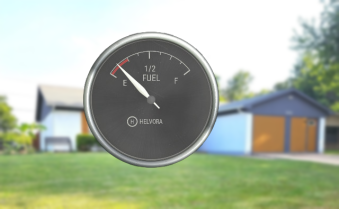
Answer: 0.125
